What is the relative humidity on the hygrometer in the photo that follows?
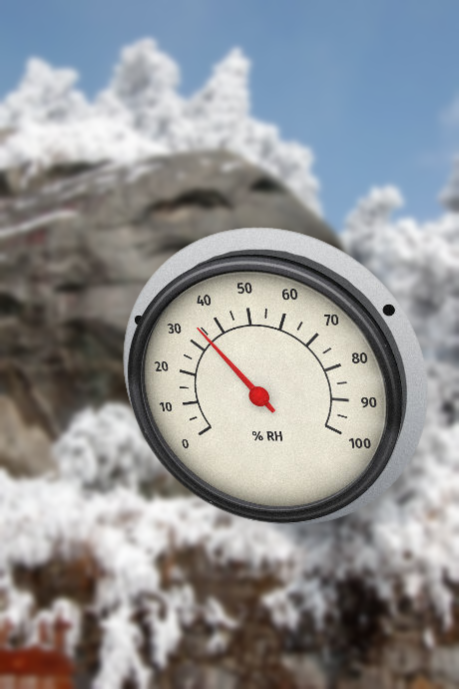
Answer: 35 %
